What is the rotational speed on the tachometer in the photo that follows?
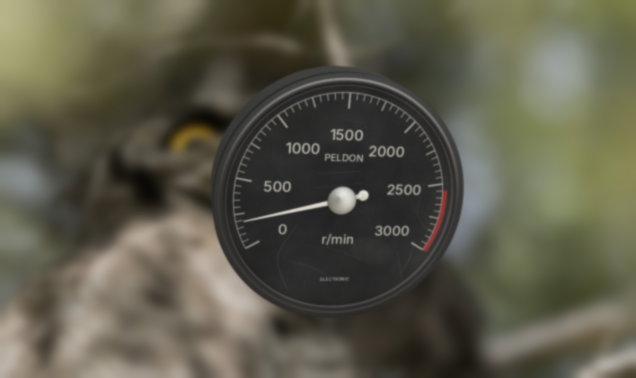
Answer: 200 rpm
